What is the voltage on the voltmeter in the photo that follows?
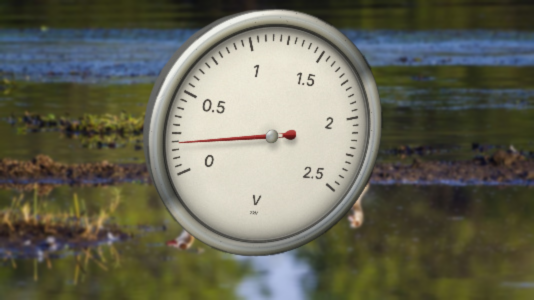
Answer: 0.2 V
